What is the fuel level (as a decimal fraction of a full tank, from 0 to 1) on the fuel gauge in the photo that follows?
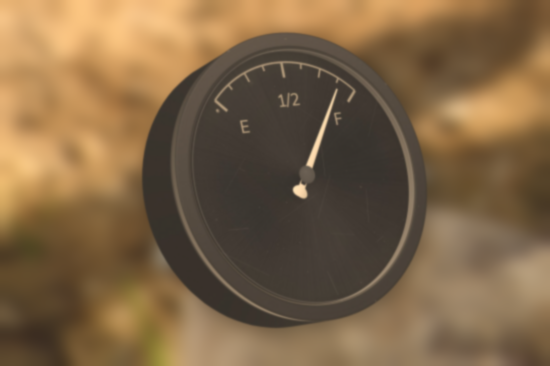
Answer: 0.875
